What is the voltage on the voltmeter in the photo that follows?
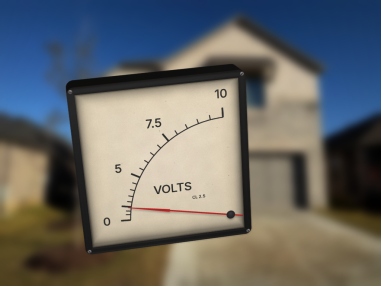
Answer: 2.5 V
